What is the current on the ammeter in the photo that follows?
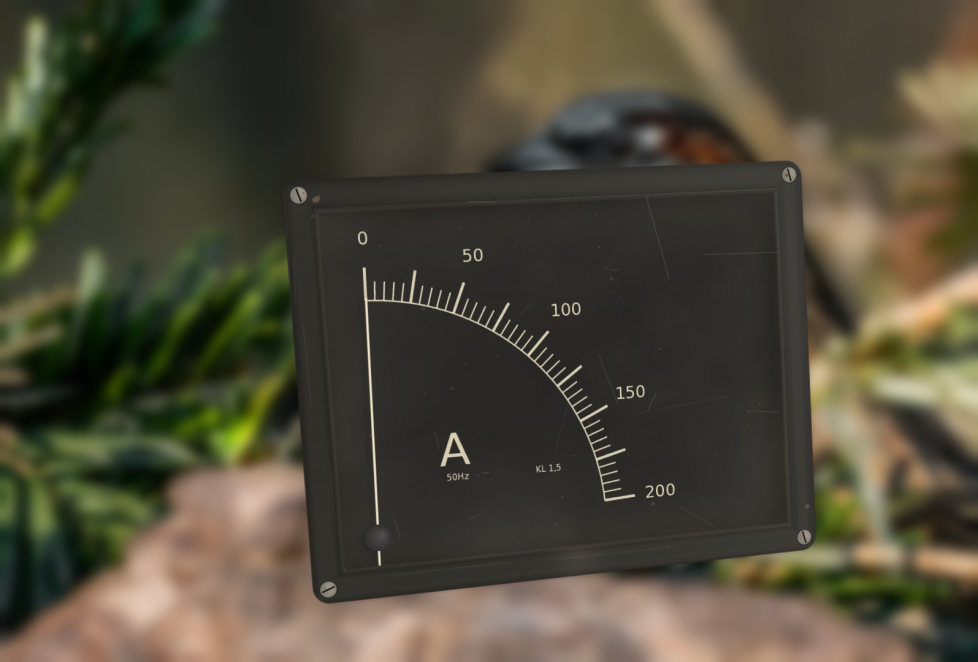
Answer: 0 A
